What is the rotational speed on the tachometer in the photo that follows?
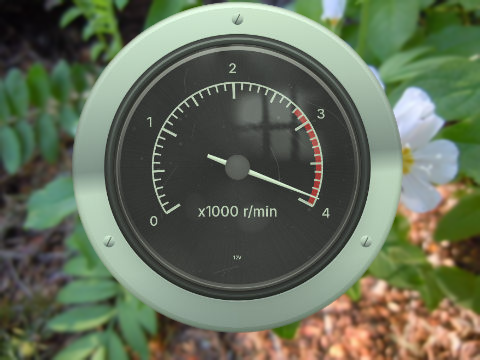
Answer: 3900 rpm
